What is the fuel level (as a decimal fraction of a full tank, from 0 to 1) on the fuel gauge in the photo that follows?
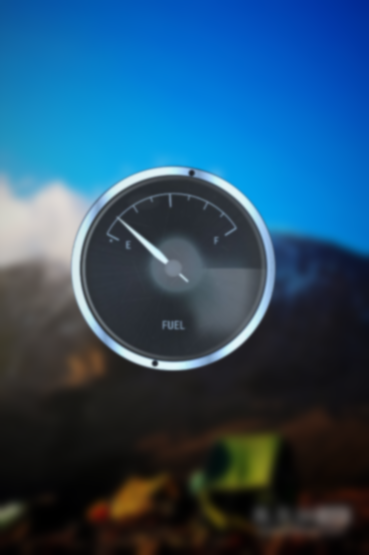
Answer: 0.125
